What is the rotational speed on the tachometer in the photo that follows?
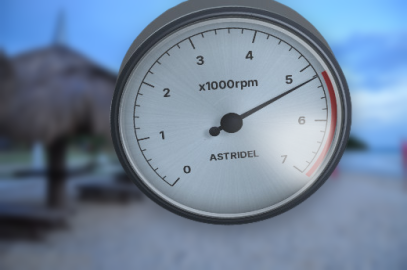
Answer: 5200 rpm
